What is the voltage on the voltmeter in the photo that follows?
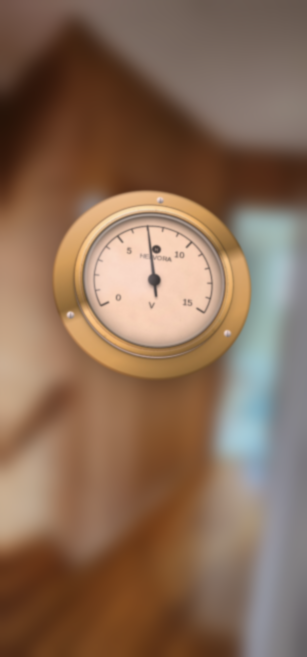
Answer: 7 V
